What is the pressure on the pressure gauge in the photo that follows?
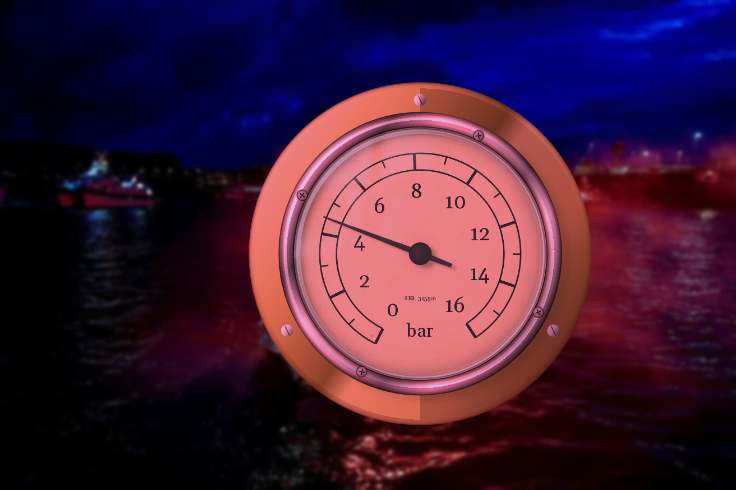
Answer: 4.5 bar
